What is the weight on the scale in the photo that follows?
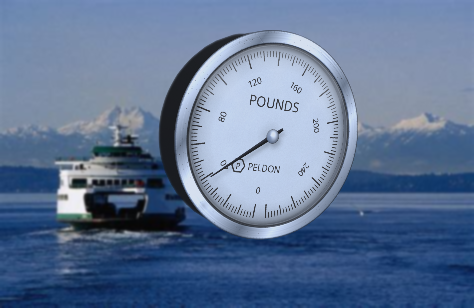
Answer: 40 lb
